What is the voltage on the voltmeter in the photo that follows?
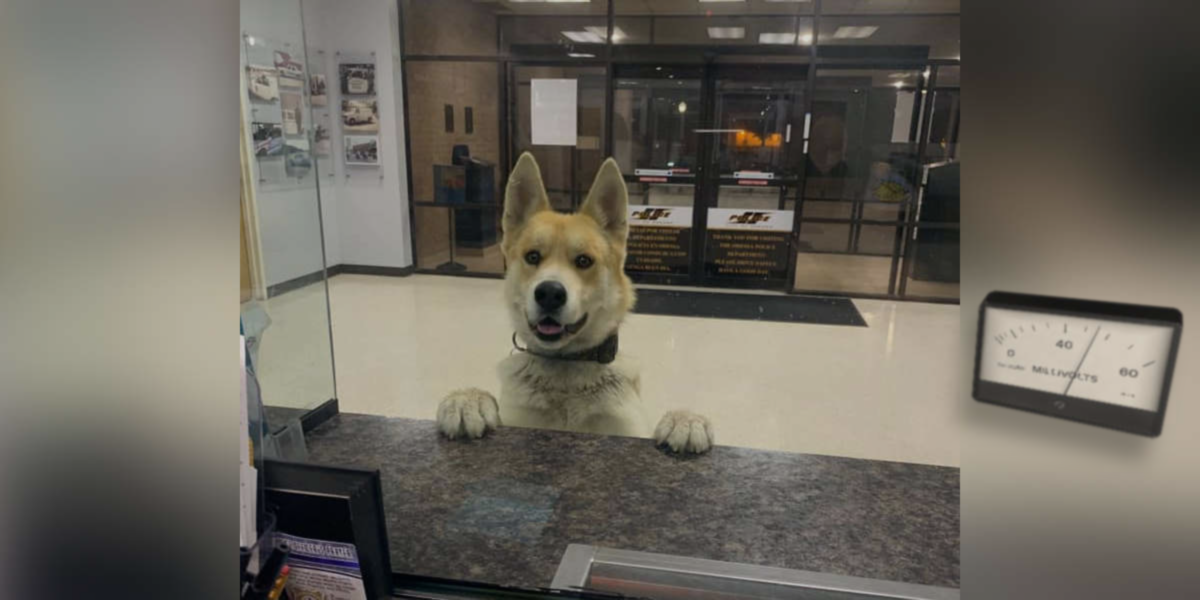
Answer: 47.5 mV
